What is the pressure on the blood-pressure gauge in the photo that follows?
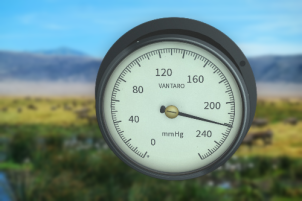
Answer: 220 mmHg
